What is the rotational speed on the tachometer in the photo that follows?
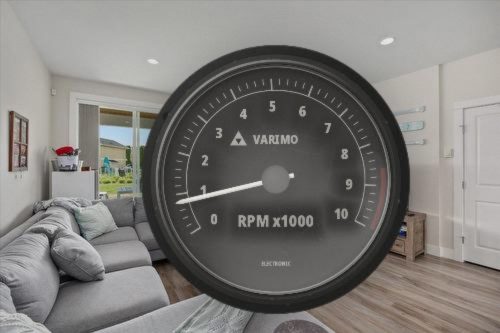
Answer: 800 rpm
